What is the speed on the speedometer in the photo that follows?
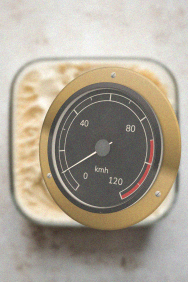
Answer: 10 km/h
